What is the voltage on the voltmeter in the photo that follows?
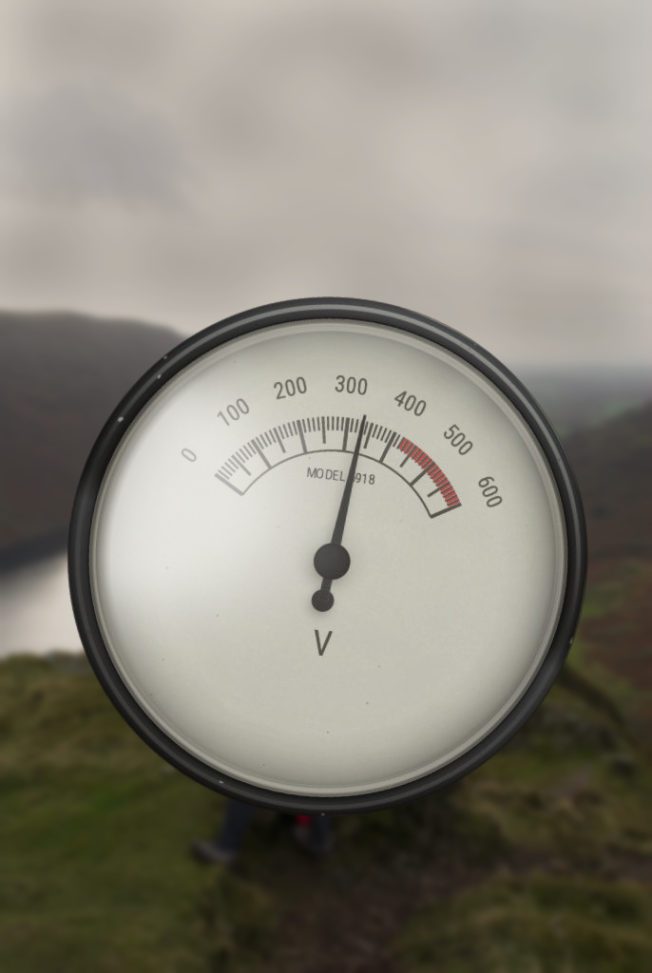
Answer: 330 V
